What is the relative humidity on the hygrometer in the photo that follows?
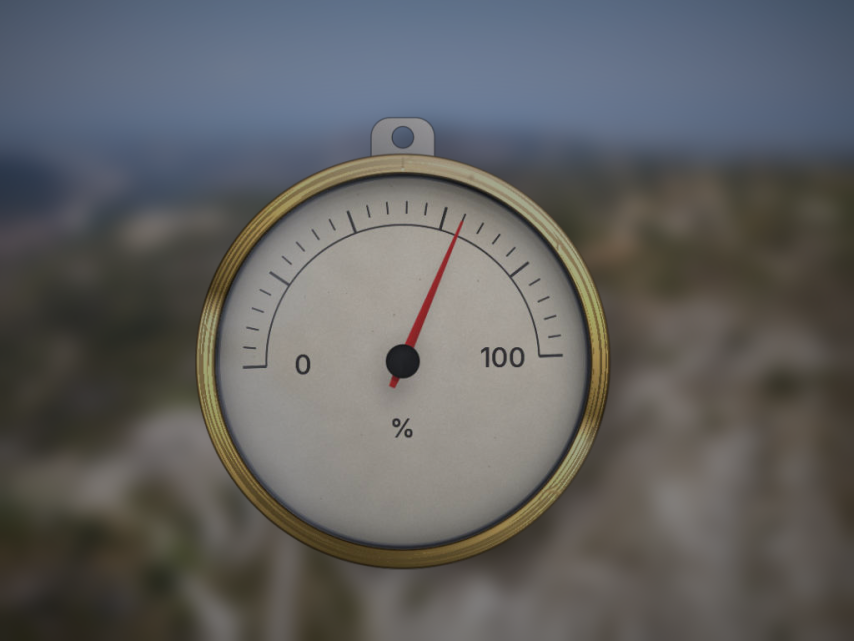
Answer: 64 %
